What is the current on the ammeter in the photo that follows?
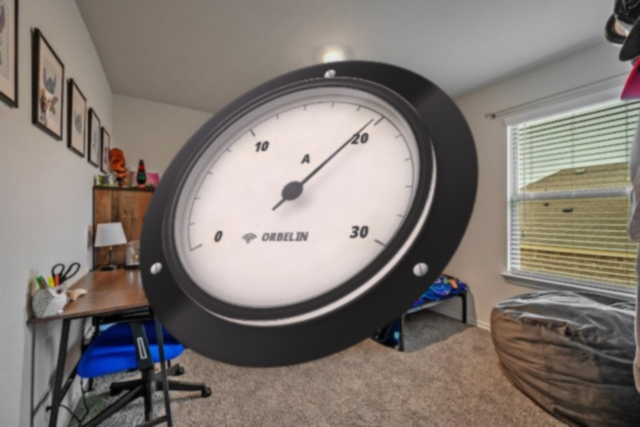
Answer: 20 A
